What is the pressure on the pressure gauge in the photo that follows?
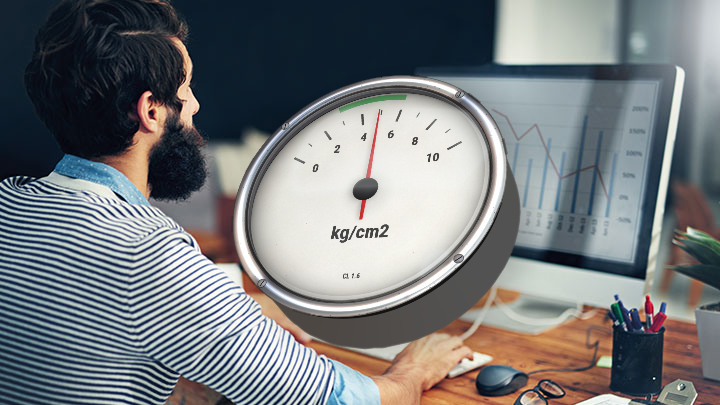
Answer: 5 kg/cm²
